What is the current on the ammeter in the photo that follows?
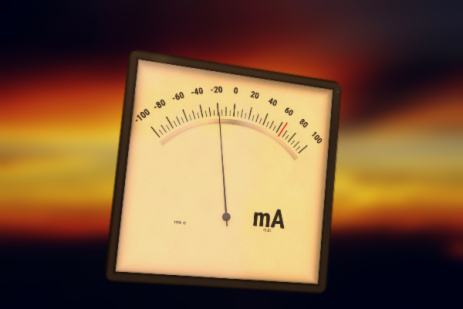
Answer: -20 mA
